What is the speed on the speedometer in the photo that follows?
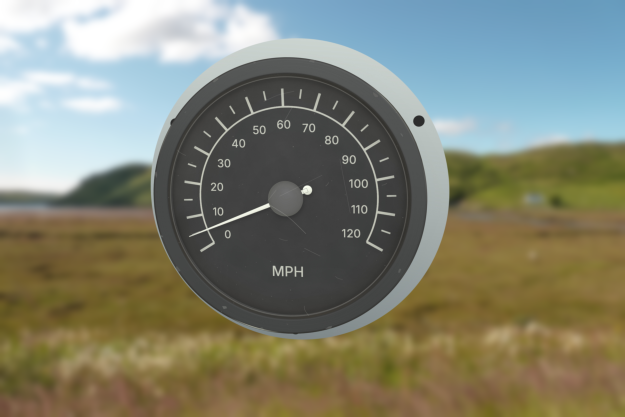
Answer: 5 mph
